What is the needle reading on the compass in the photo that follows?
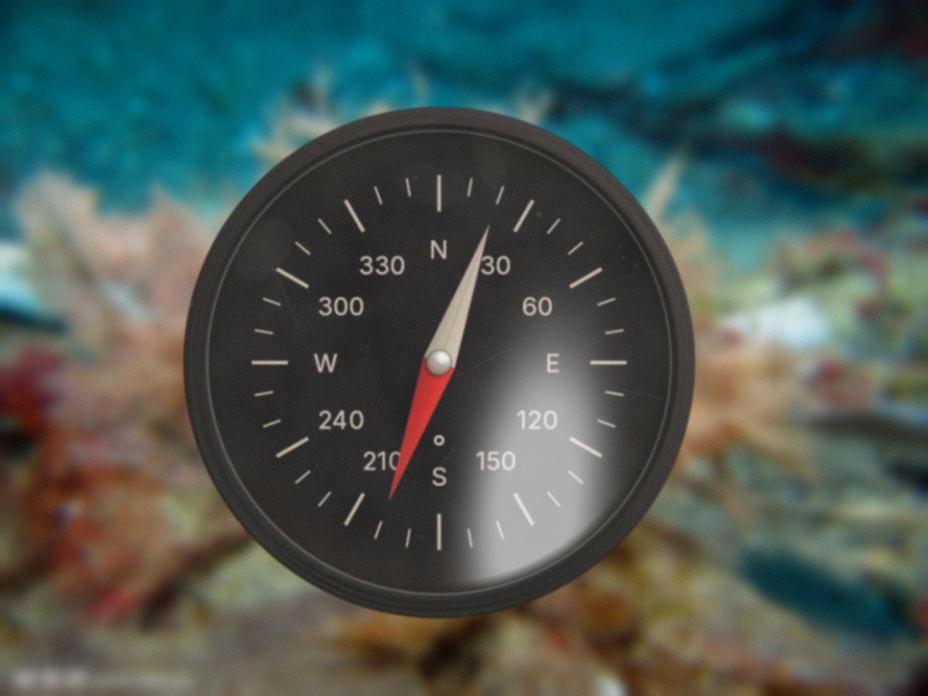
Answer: 200 °
